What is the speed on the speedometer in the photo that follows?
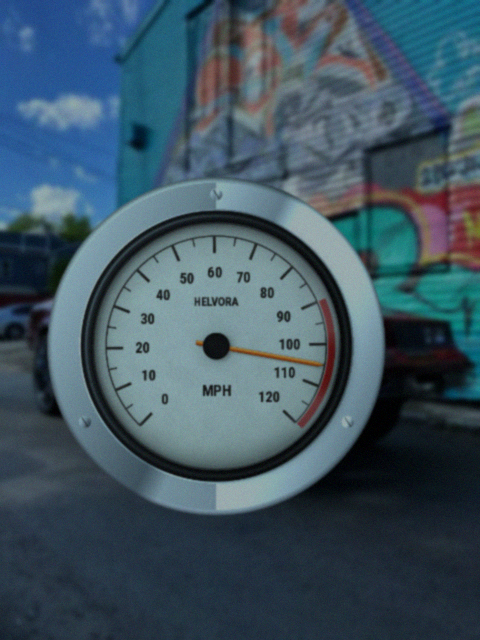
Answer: 105 mph
